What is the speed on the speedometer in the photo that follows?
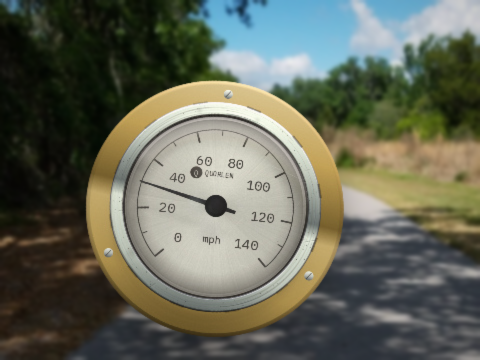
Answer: 30 mph
